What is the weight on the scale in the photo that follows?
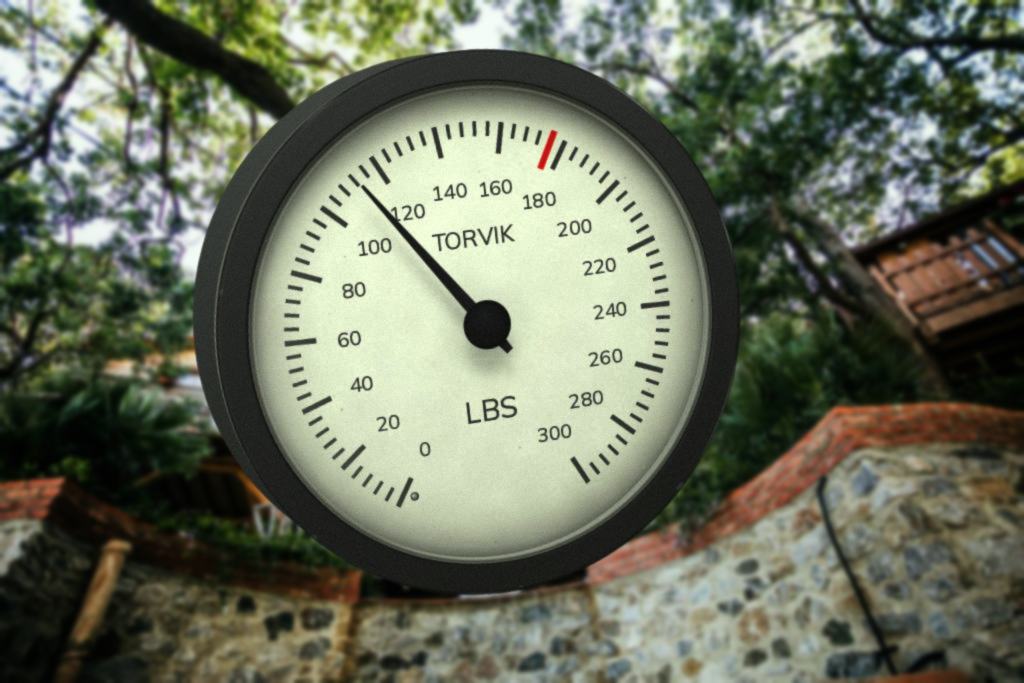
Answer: 112 lb
